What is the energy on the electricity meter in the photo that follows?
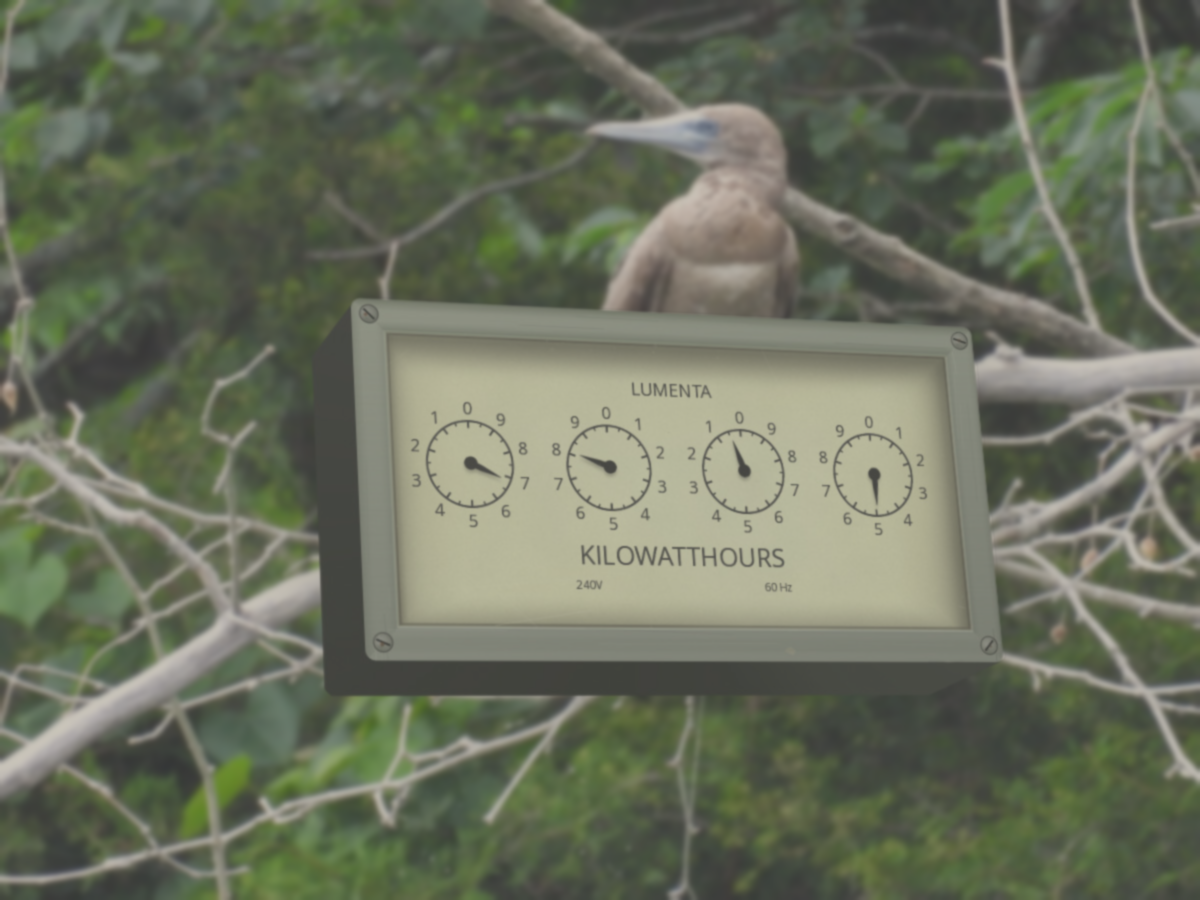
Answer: 6805 kWh
